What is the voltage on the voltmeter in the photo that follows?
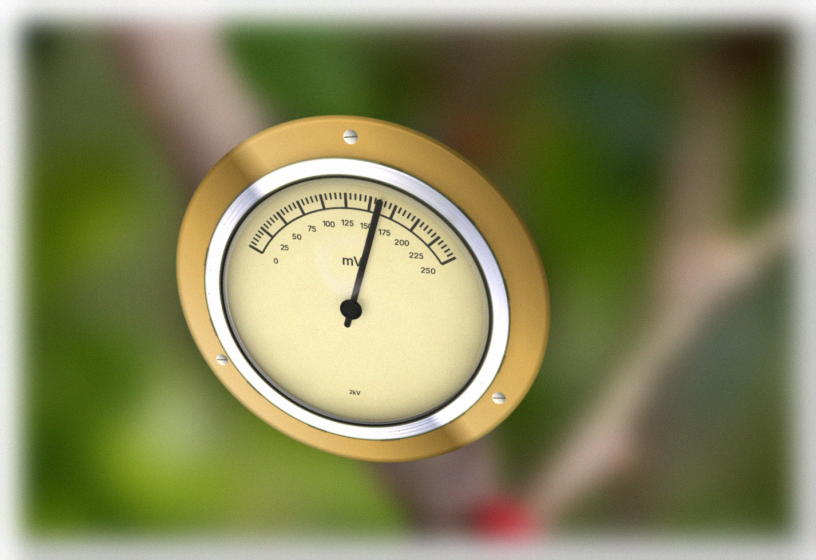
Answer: 160 mV
